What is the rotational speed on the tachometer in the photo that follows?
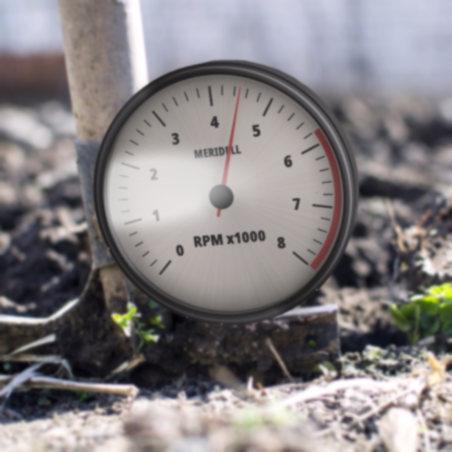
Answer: 4500 rpm
